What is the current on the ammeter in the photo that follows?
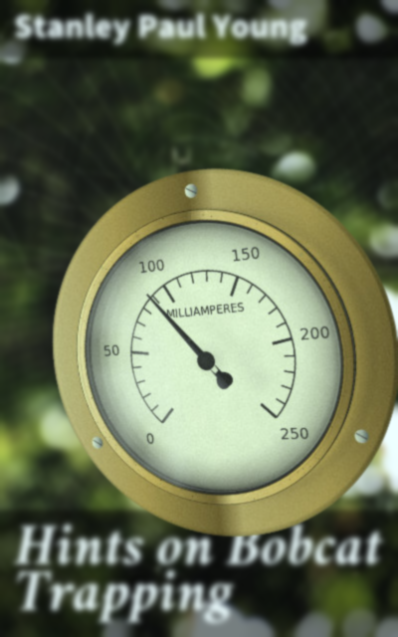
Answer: 90 mA
